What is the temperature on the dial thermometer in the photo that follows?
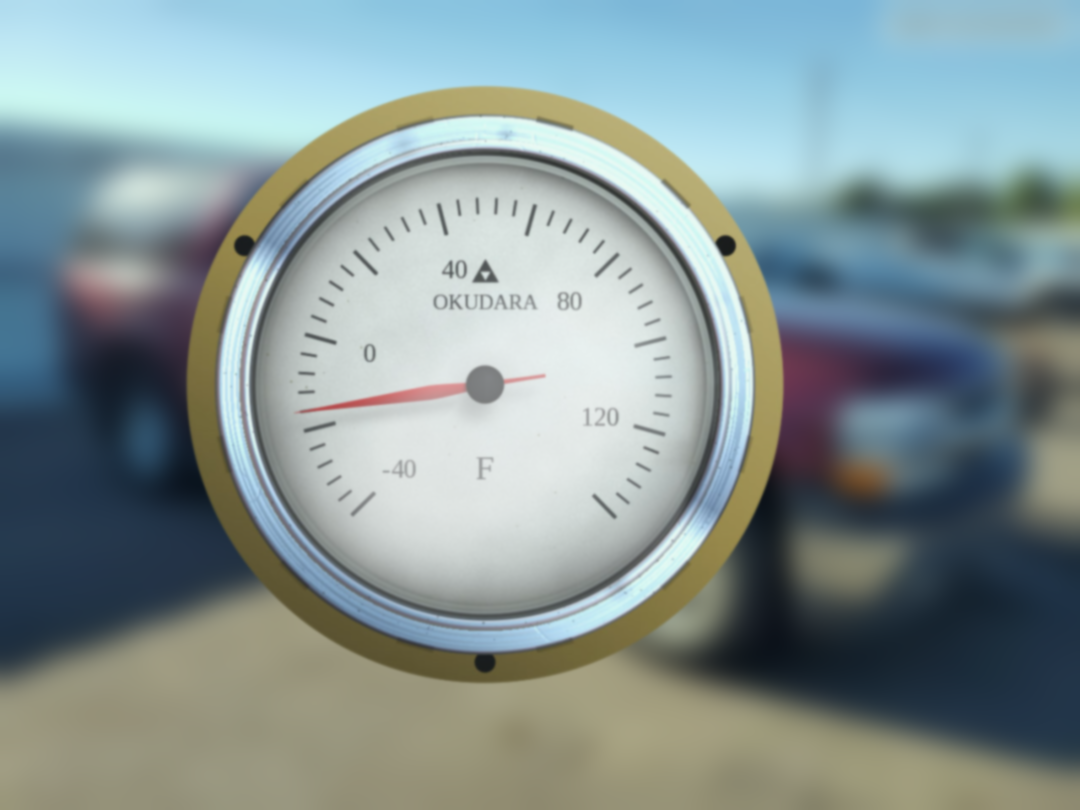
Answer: -16 °F
